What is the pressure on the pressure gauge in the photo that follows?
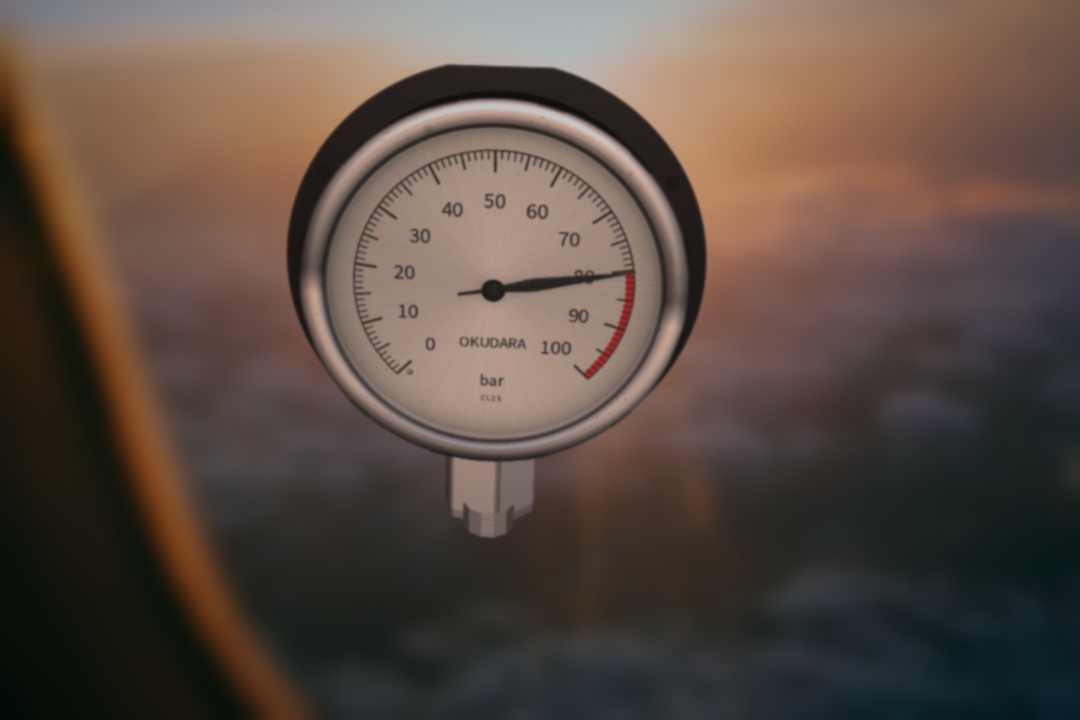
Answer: 80 bar
